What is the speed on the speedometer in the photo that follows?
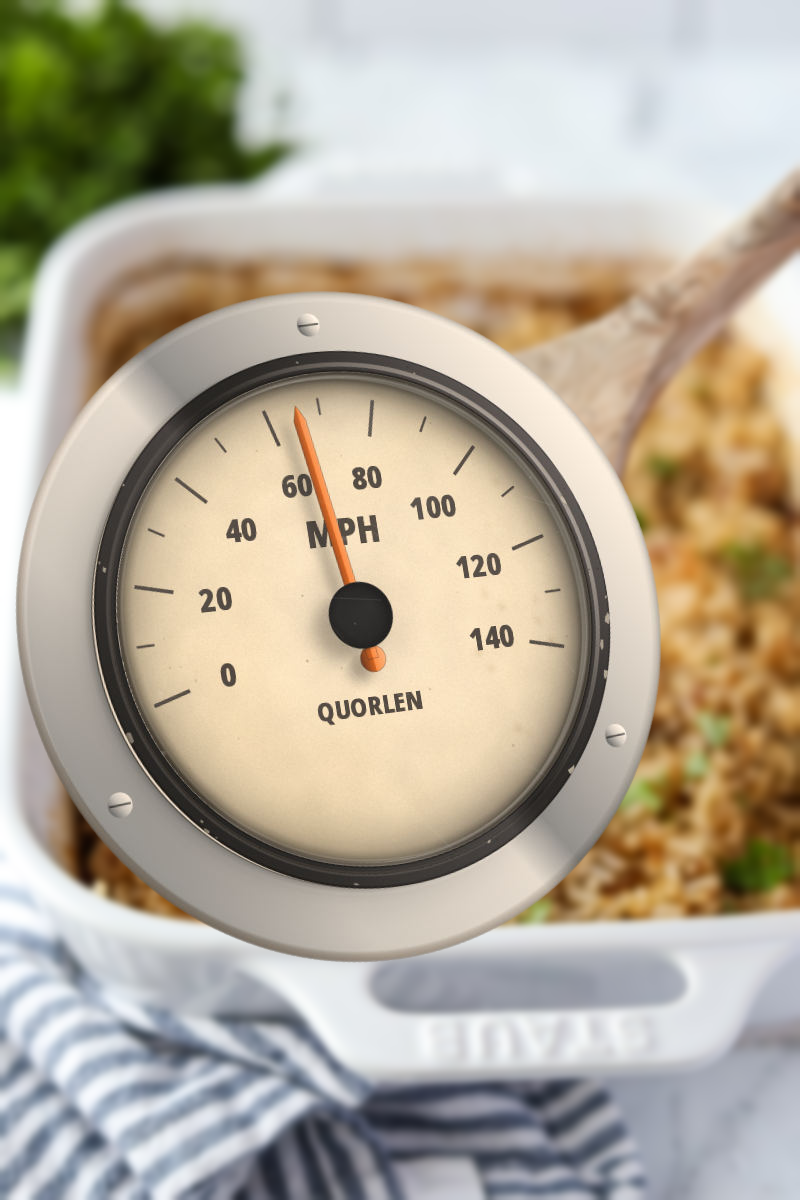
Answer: 65 mph
